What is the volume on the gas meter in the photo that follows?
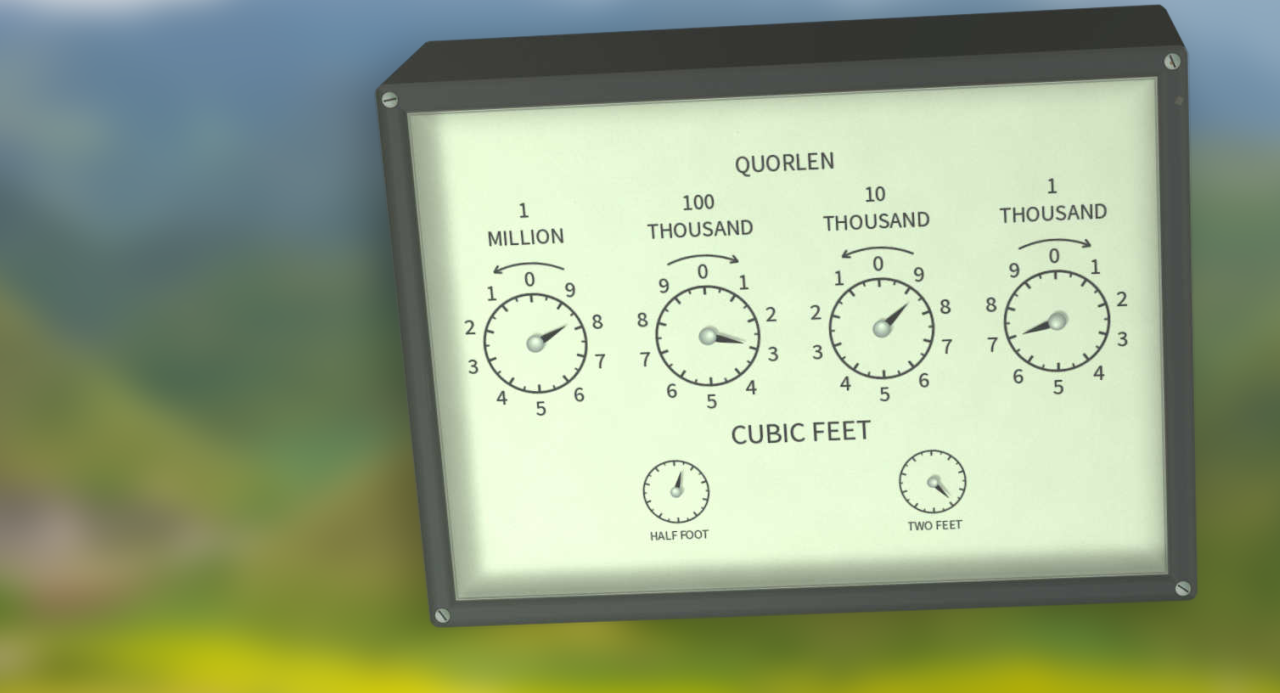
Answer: 828700 ft³
